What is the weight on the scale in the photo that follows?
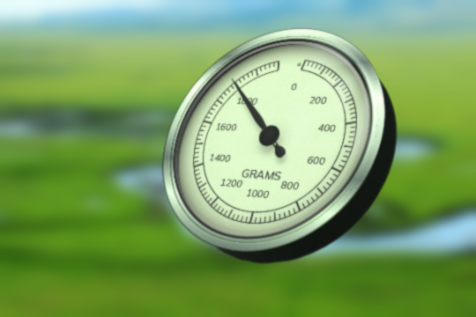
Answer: 1800 g
